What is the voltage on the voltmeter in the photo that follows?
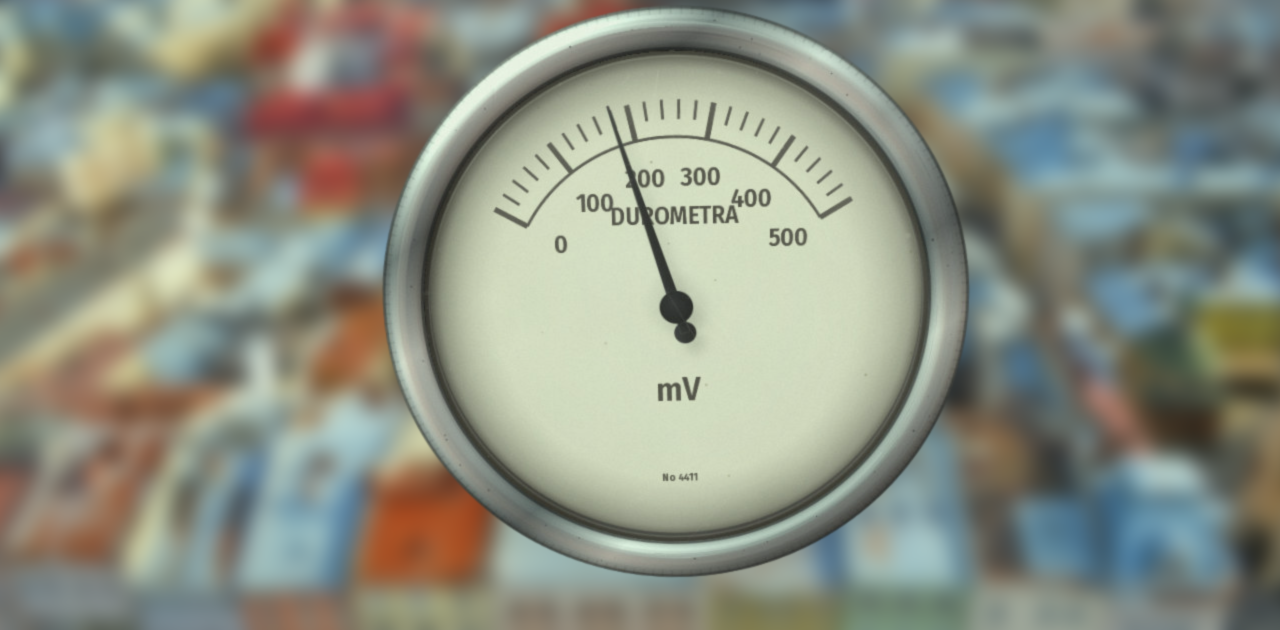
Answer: 180 mV
